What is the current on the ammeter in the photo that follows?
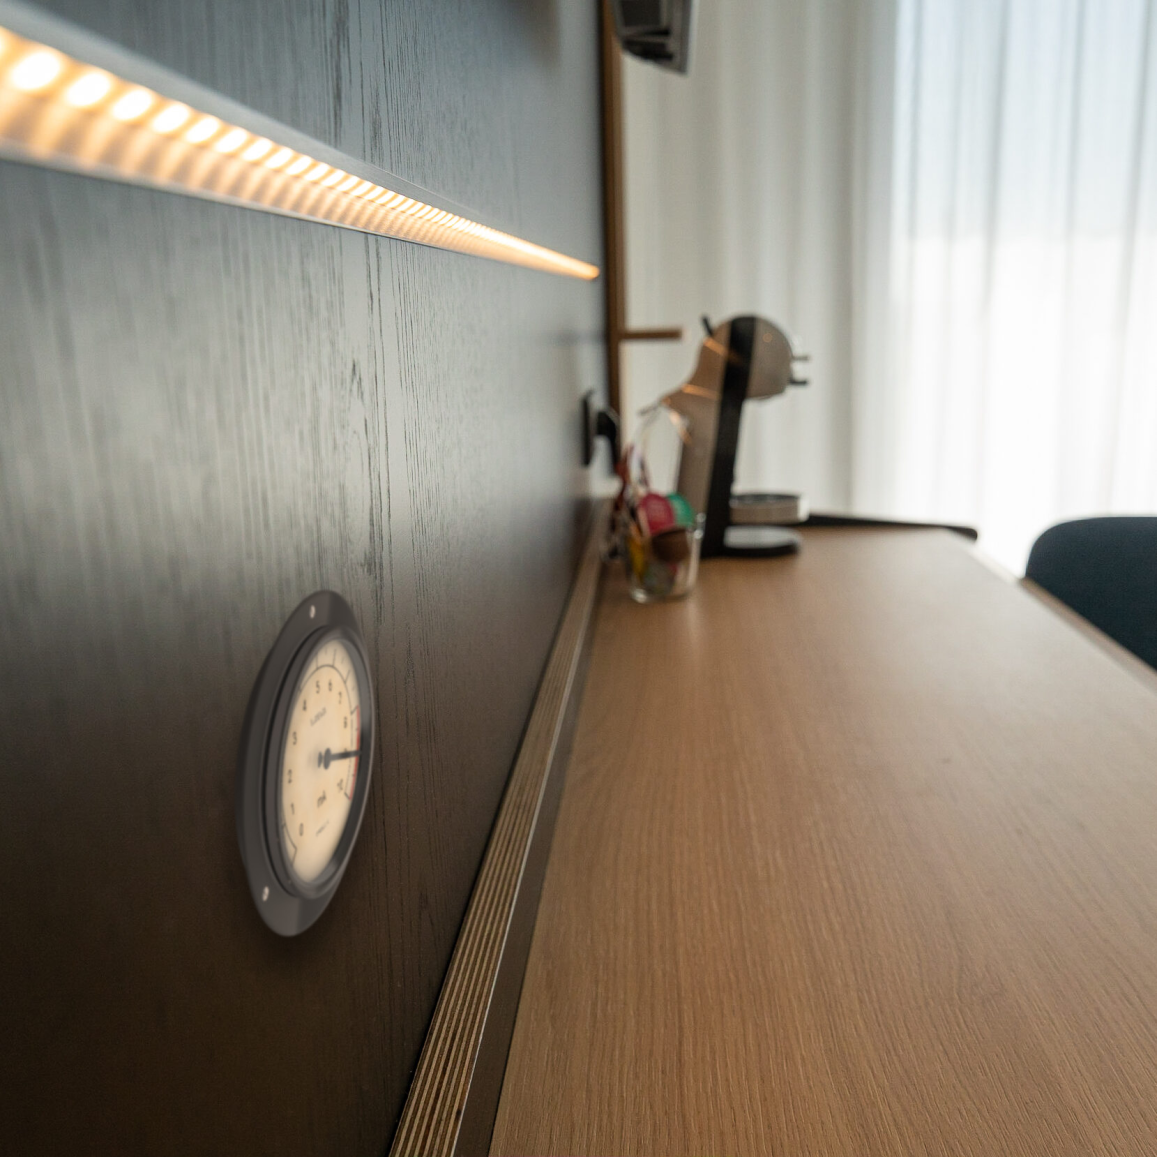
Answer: 9 mA
